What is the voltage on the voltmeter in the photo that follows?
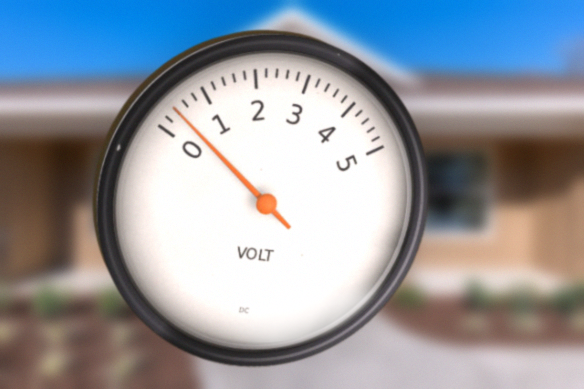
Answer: 0.4 V
